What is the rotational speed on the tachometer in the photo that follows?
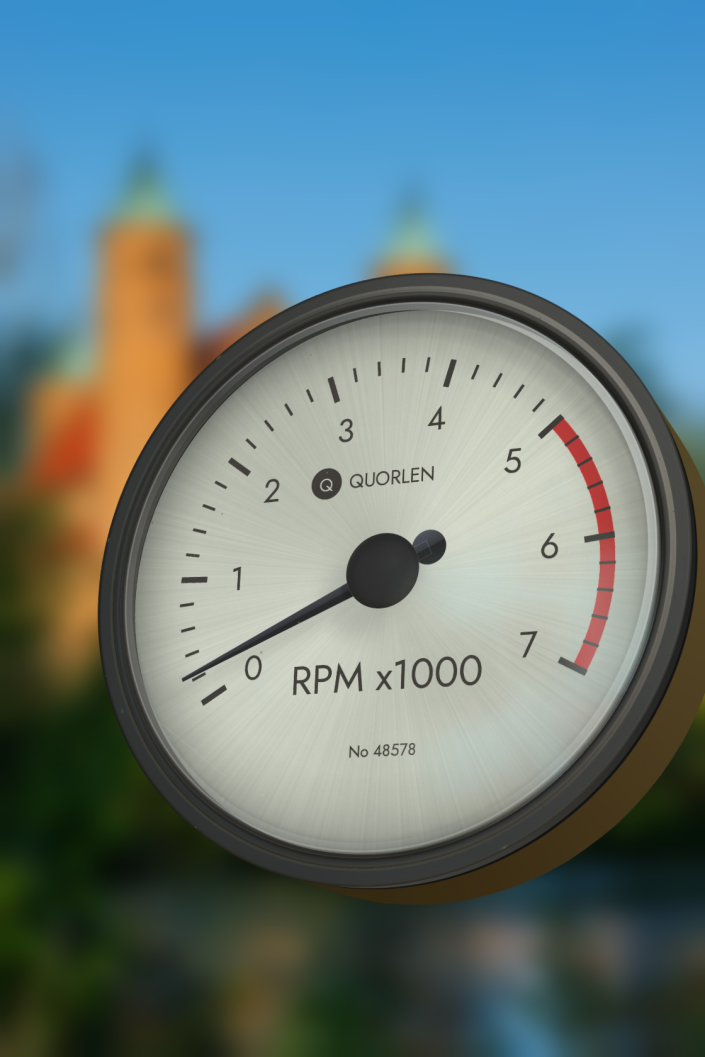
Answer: 200 rpm
